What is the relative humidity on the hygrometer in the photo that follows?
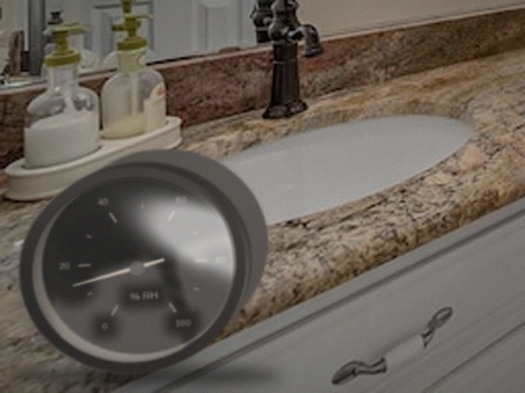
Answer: 15 %
